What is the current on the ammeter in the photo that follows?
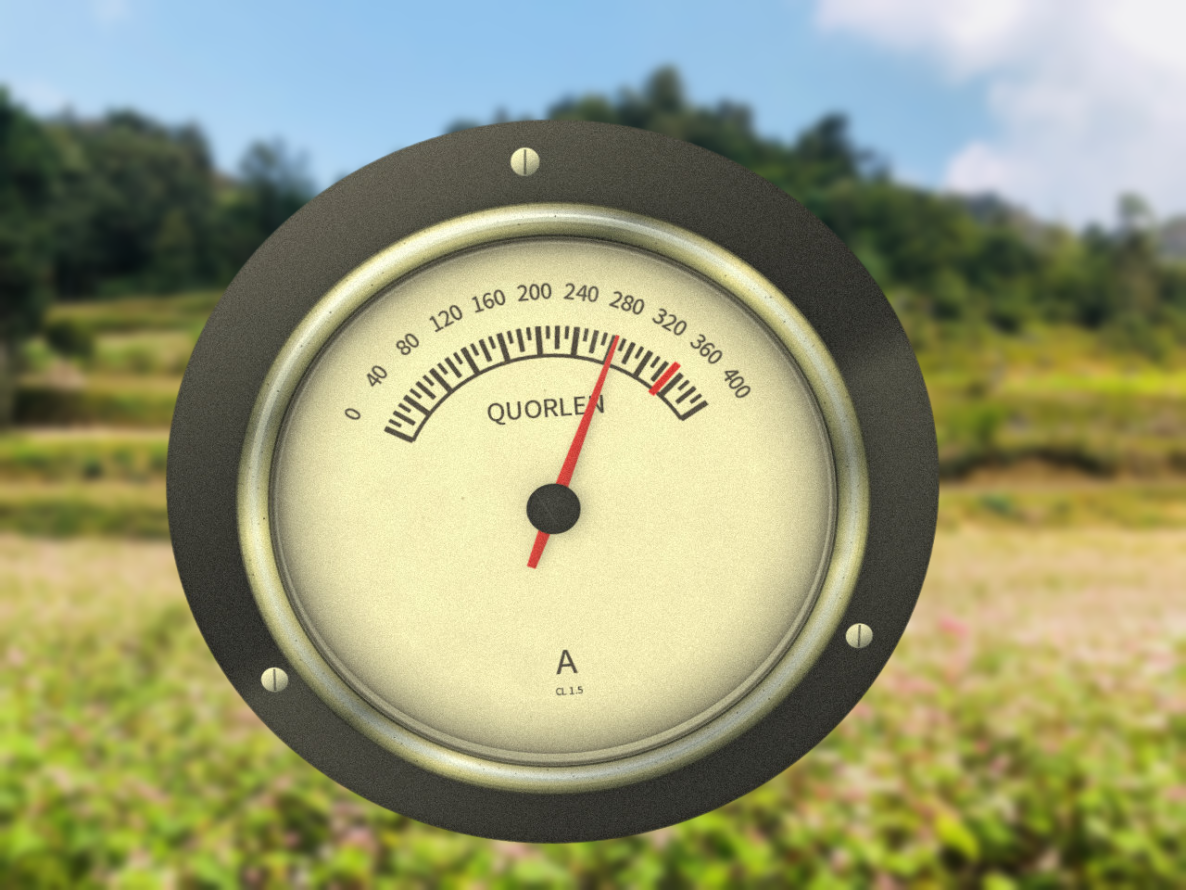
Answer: 280 A
